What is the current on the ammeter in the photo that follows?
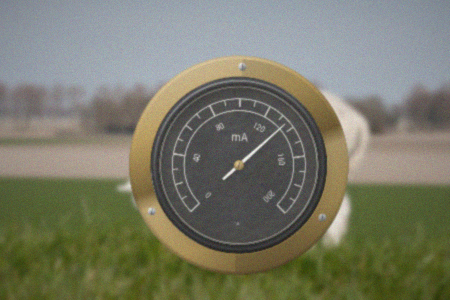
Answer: 135 mA
